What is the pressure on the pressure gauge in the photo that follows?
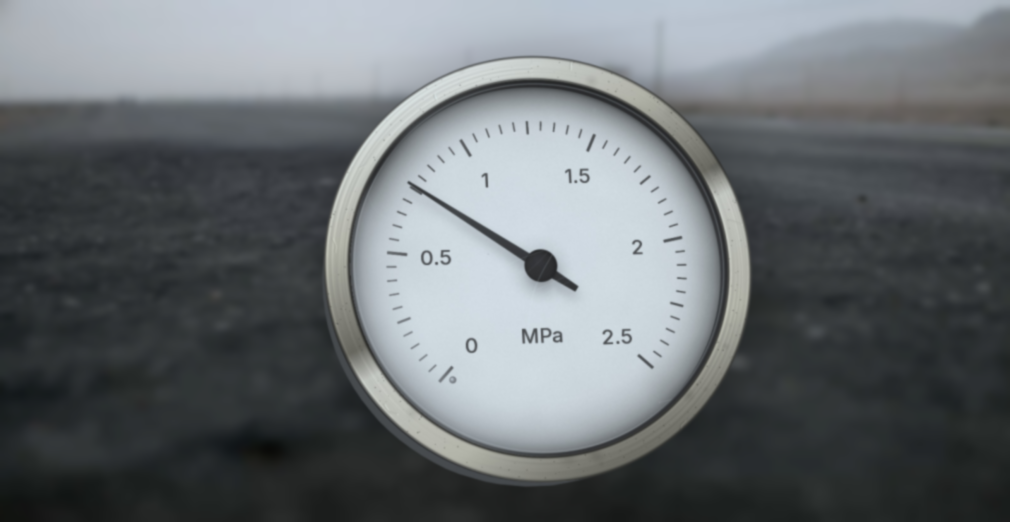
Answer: 0.75 MPa
